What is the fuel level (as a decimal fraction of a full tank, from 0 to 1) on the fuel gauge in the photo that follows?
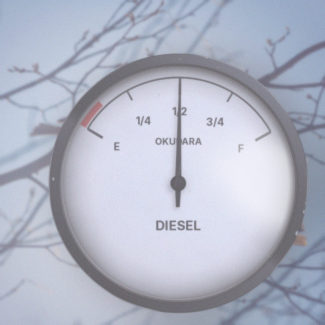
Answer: 0.5
